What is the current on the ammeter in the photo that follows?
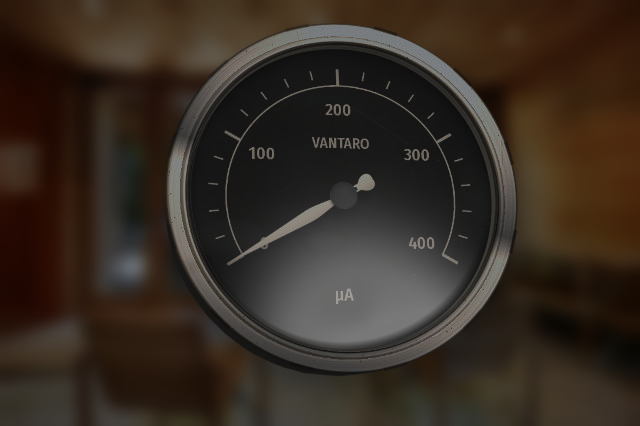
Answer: 0 µA
